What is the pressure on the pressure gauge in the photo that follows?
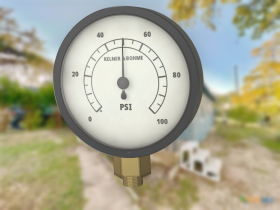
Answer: 50 psi
